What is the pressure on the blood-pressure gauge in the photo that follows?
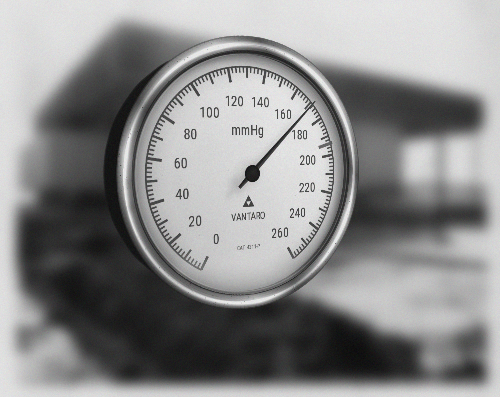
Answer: 170 mmHg
